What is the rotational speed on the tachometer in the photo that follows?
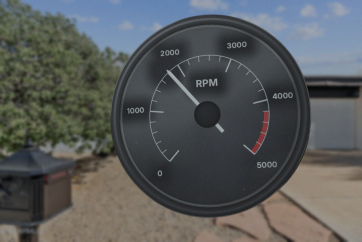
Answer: 1800 rpm
